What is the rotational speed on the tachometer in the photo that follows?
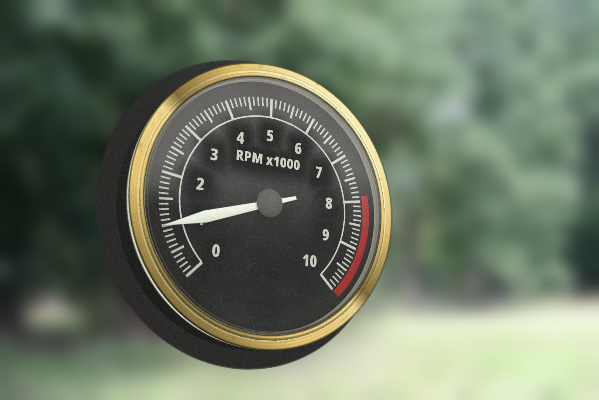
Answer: 1000 rpm
